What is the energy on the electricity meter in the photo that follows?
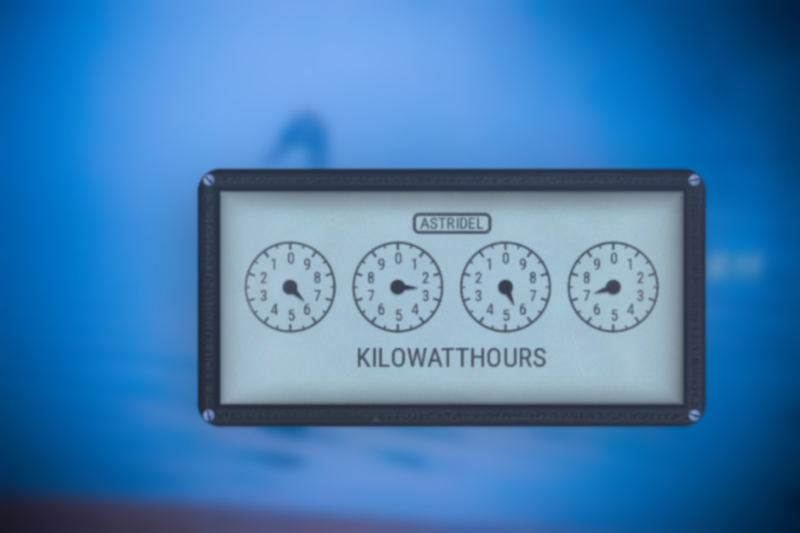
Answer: 6257 kWh
